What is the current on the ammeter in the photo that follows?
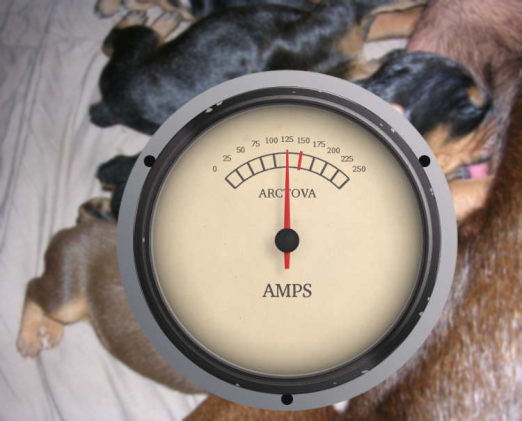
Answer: 125 A
